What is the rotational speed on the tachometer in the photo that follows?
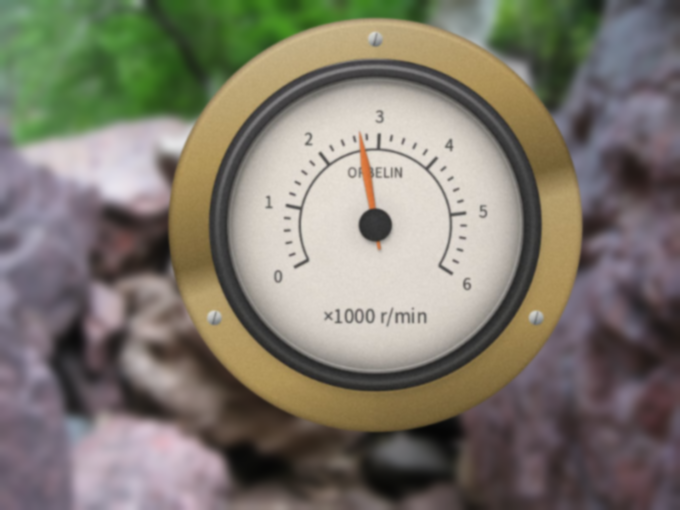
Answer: 2700 rpm
